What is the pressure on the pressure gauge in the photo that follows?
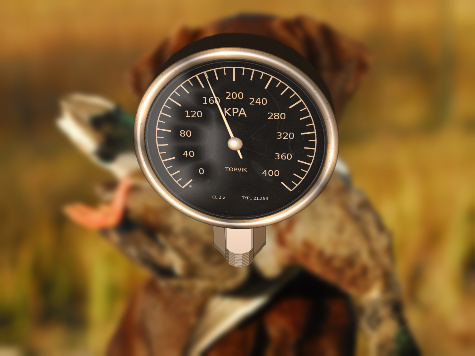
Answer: 170 kPa
